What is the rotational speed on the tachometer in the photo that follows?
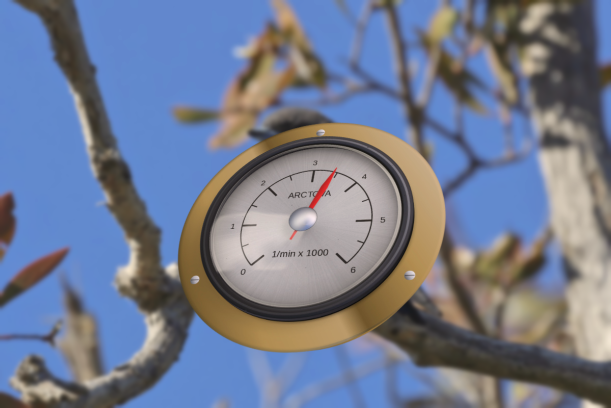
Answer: 3500 rpm
